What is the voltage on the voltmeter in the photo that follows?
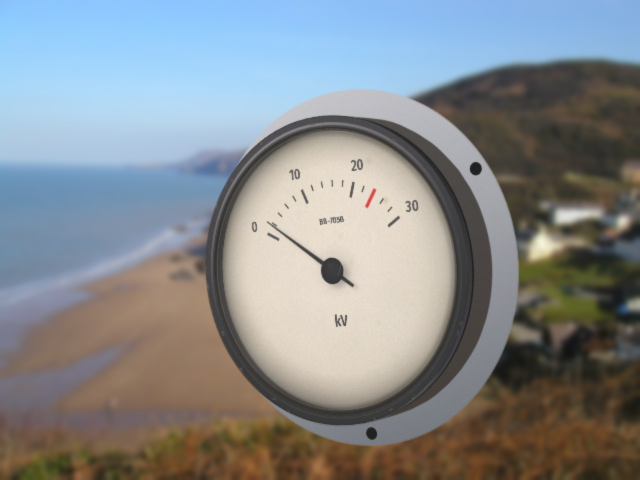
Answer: 2 kV
